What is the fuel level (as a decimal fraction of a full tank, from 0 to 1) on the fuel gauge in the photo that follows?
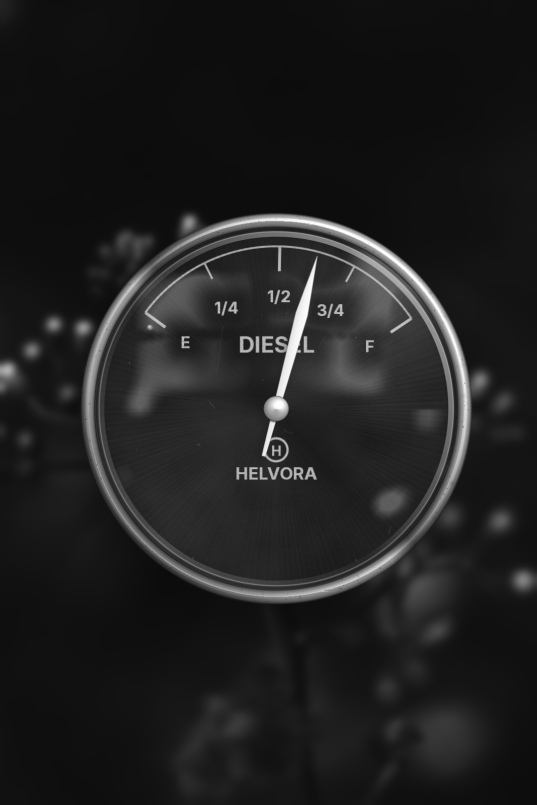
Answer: 0.625
